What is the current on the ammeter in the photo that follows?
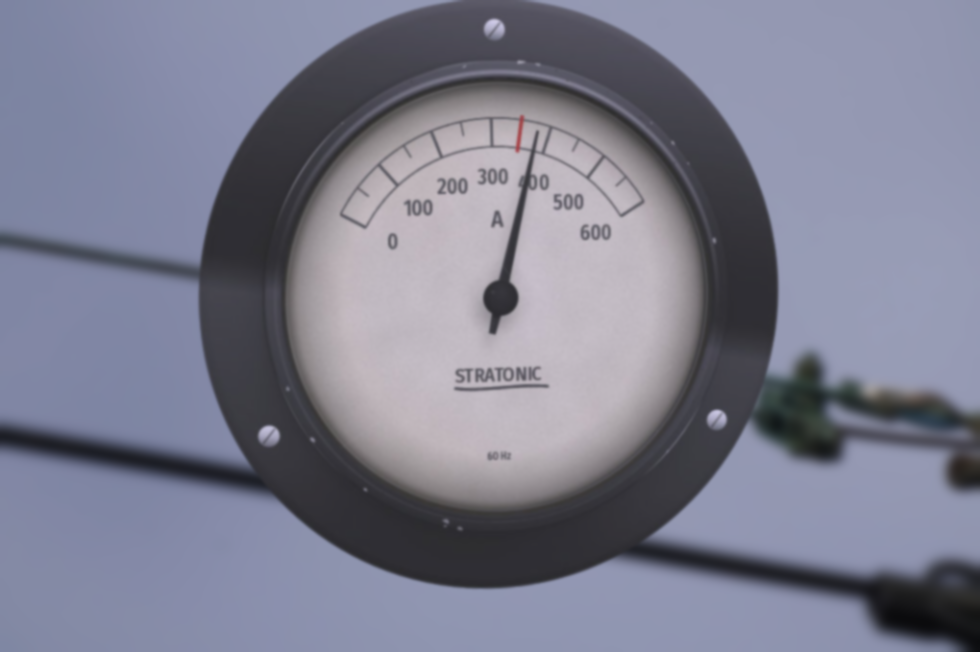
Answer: 375 A
